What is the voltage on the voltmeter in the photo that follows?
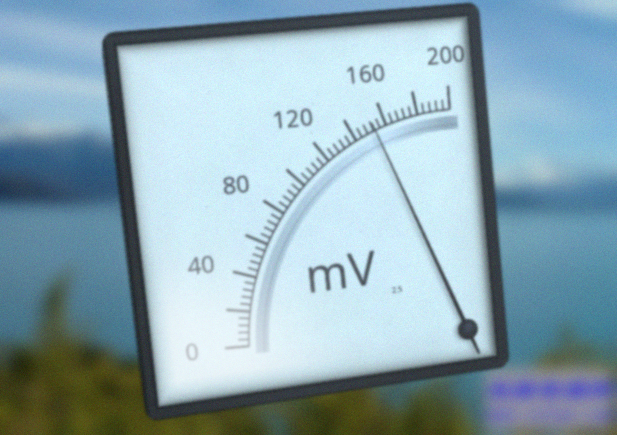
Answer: 152 mV
